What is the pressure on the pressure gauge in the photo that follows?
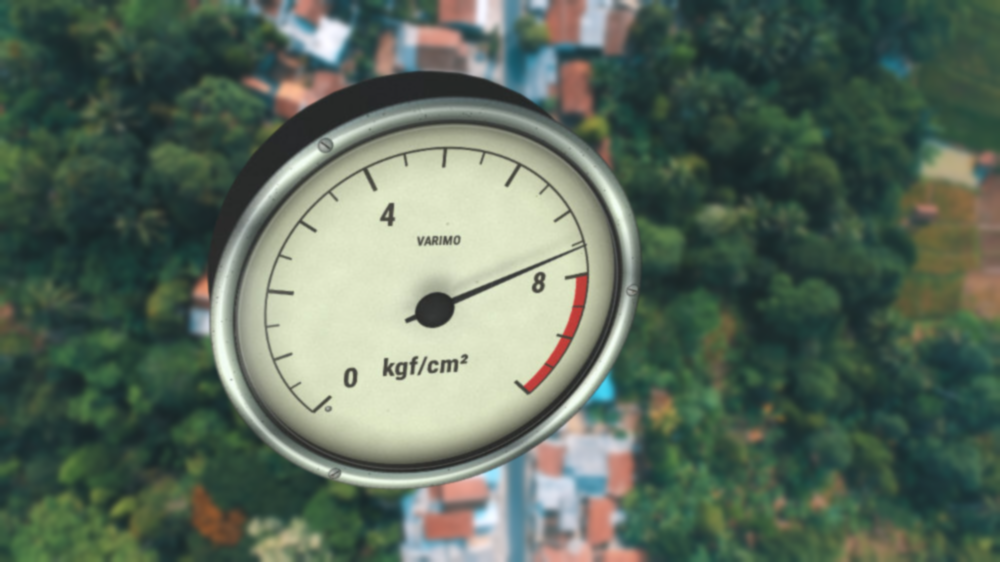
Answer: 7.5 kg/cm²
